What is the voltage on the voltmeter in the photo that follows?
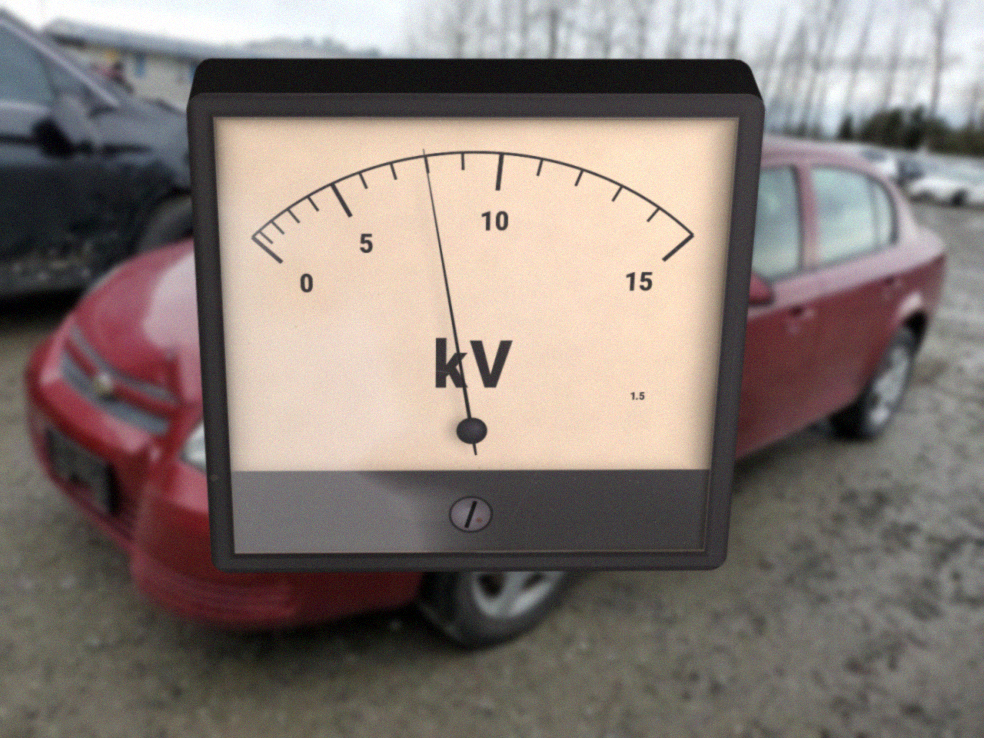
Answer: 8 kV
